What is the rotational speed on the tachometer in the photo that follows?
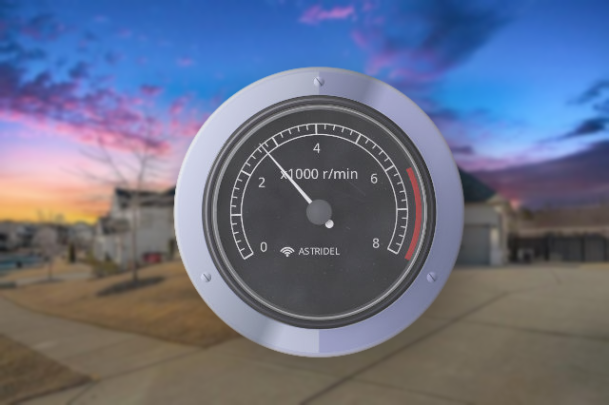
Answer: 2700 rpm
